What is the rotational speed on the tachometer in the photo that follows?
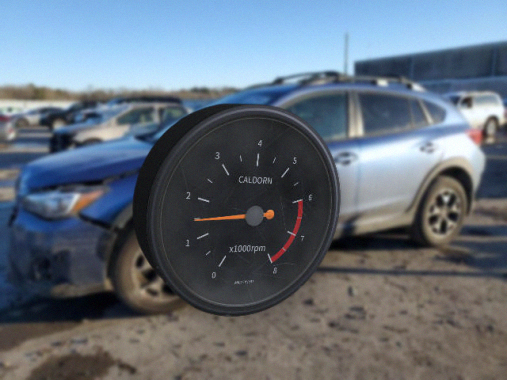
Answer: 1500 rpm
